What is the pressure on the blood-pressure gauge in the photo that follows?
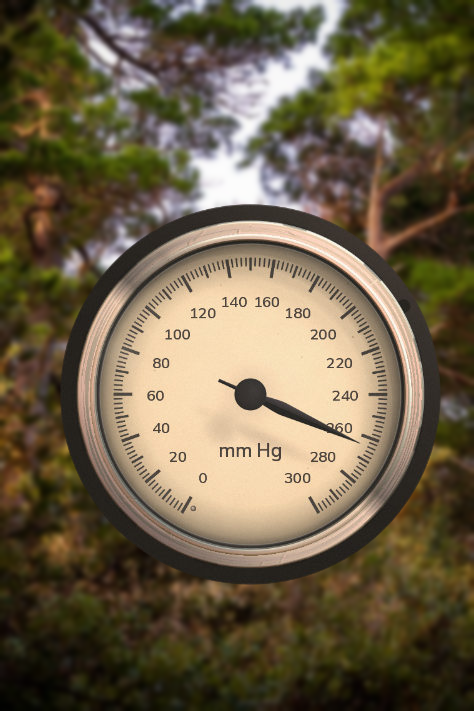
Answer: 264 mmHg
